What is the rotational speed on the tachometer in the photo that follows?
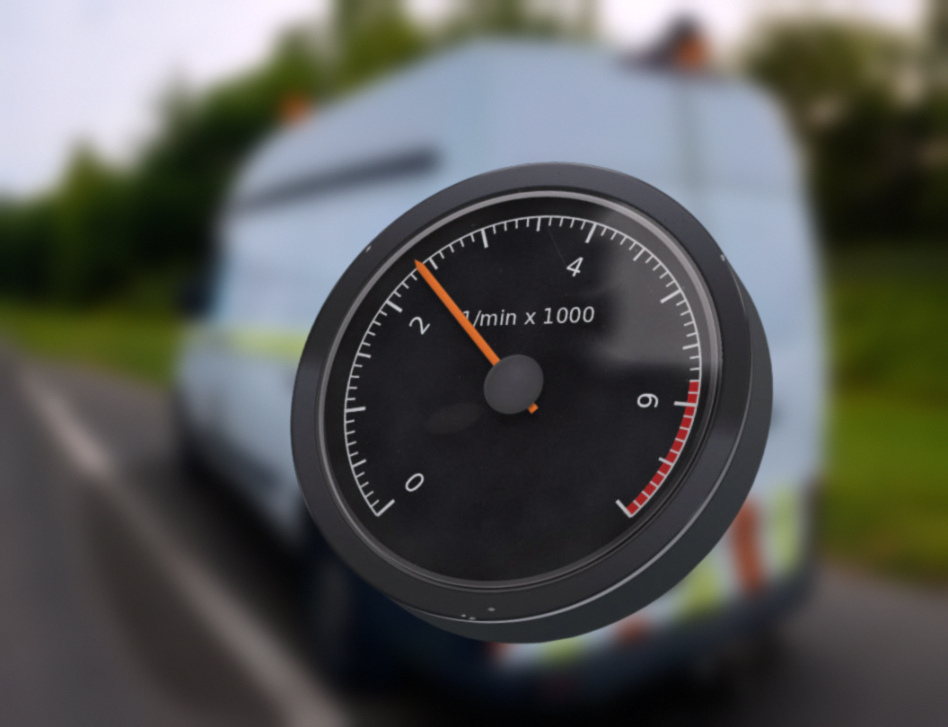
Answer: 2400 rpm
